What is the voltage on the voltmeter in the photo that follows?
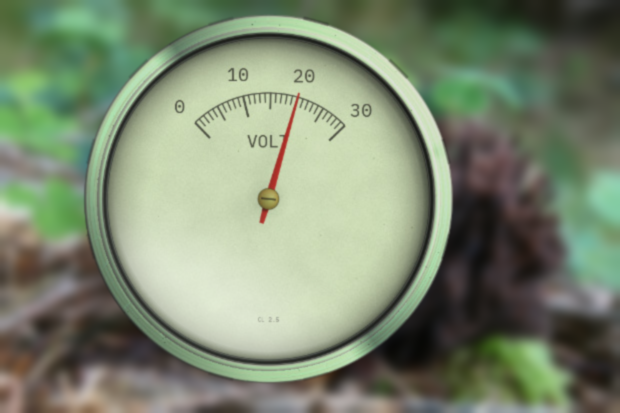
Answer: 20 V
